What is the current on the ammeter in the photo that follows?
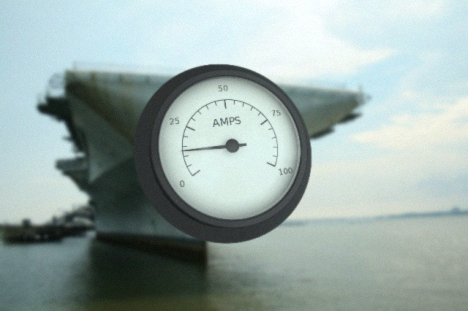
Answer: 12.5 A
